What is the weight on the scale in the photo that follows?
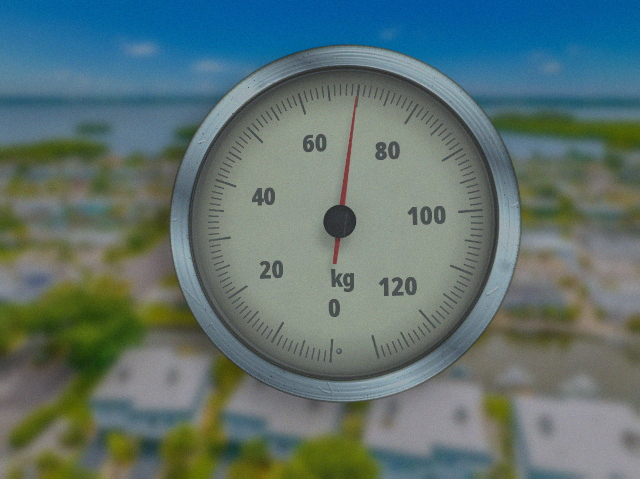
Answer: 70 kg
